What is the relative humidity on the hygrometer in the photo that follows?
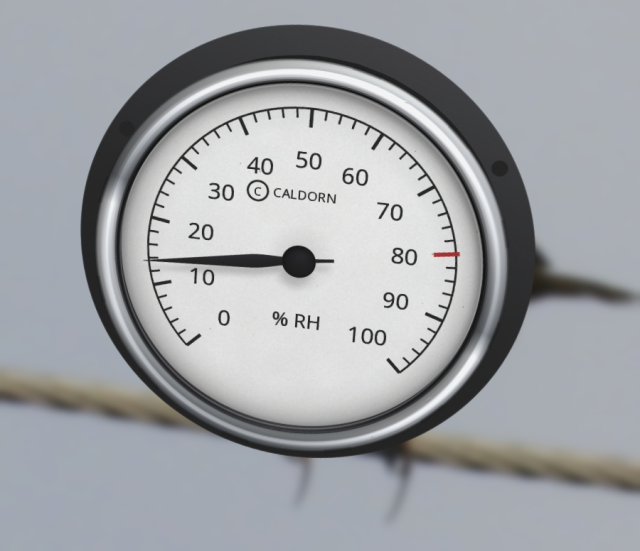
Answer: 14 %
